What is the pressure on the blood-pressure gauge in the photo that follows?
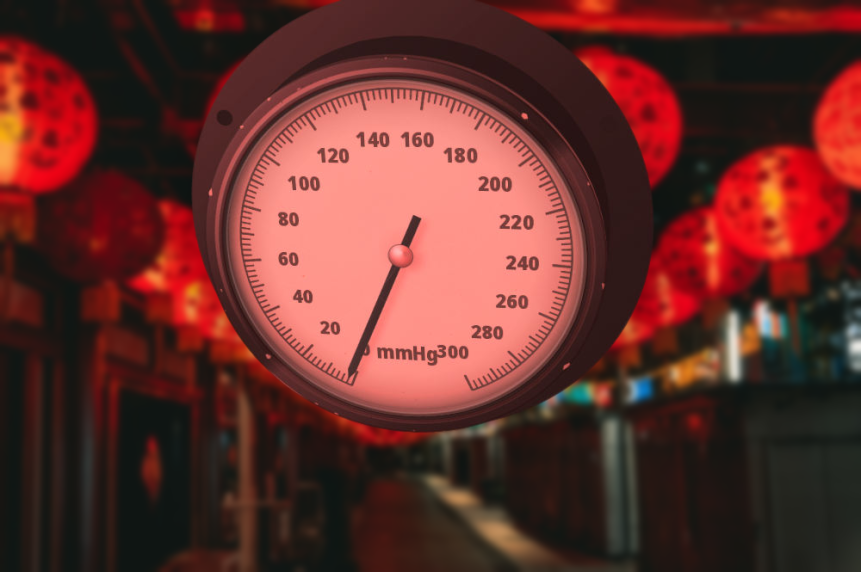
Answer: 2 mmHg
